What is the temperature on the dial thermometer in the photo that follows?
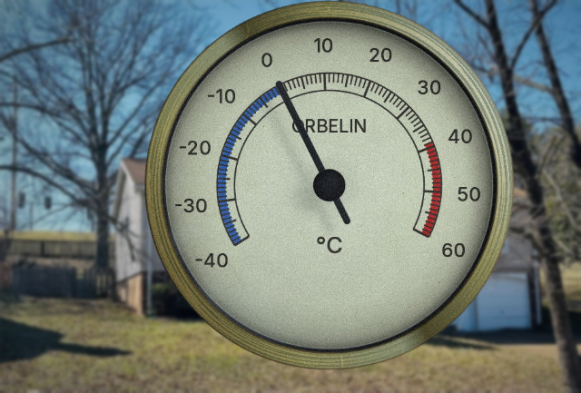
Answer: 0 °C
